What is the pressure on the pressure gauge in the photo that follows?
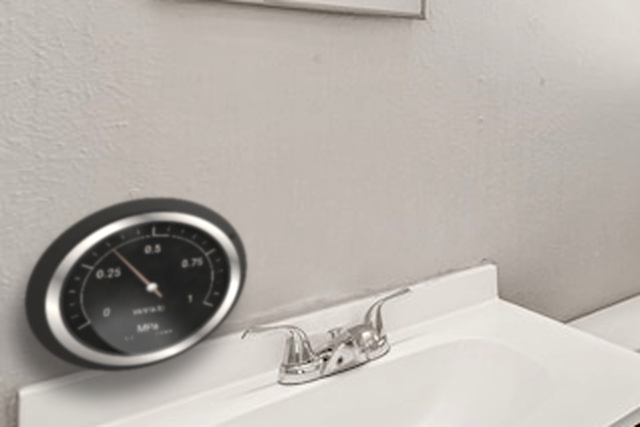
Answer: 0.35 MPa
